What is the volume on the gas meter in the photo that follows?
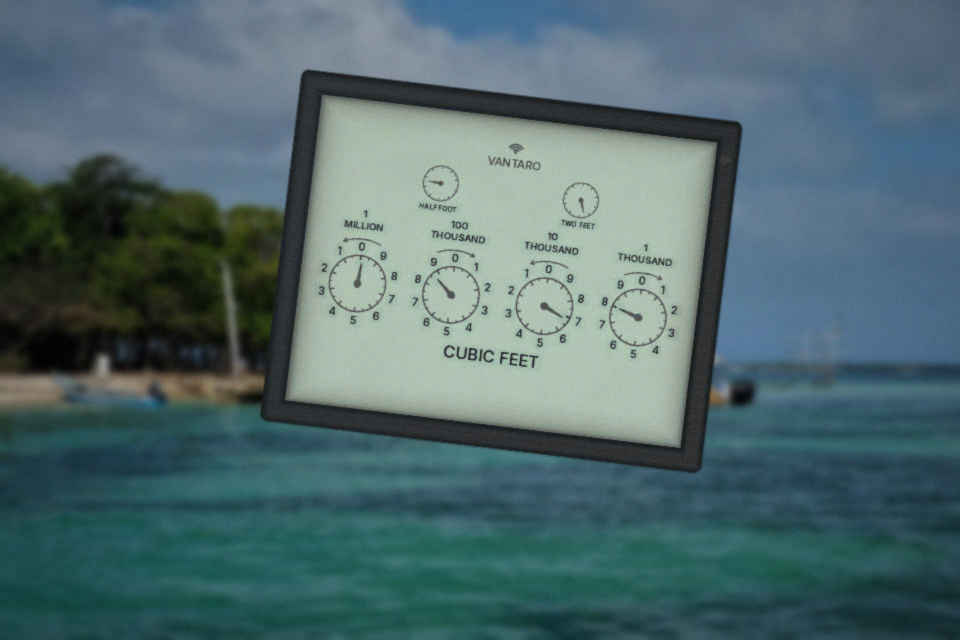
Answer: 986800 ft³
